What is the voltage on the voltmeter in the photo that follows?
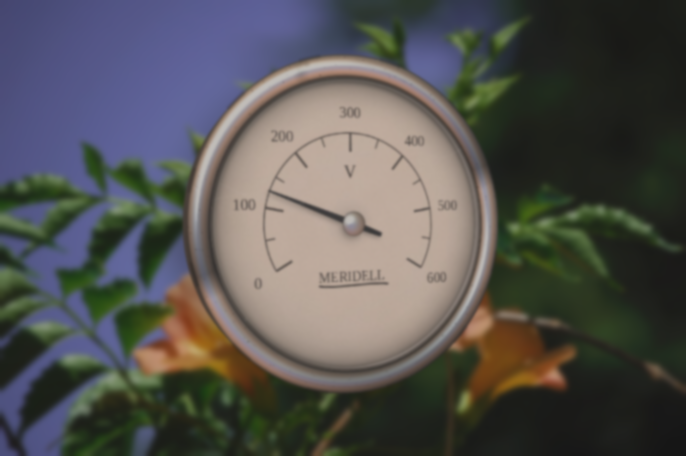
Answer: 125 V
